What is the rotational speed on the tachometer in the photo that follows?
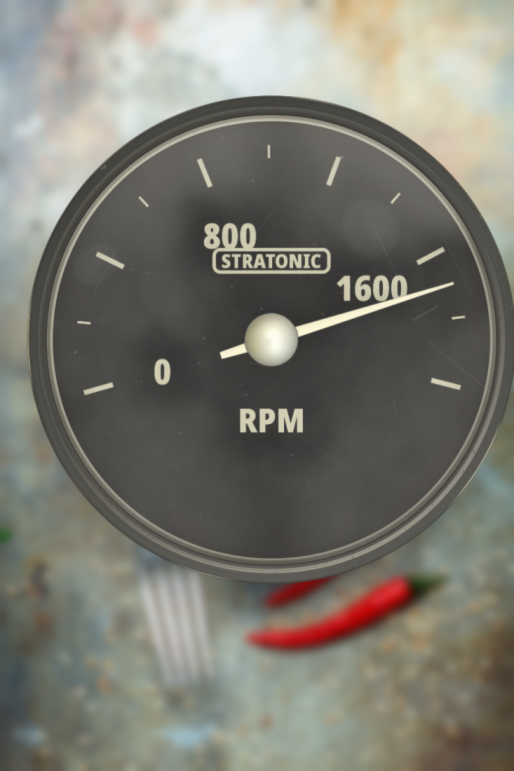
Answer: 1700 rpm
